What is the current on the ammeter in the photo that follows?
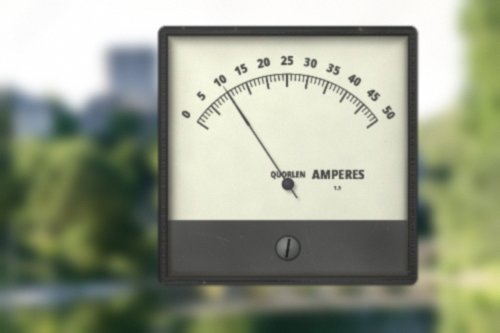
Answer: 10 A
